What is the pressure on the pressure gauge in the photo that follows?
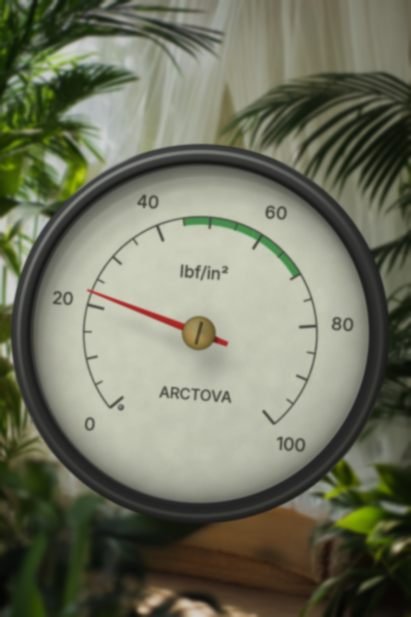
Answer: 22.5 psi
